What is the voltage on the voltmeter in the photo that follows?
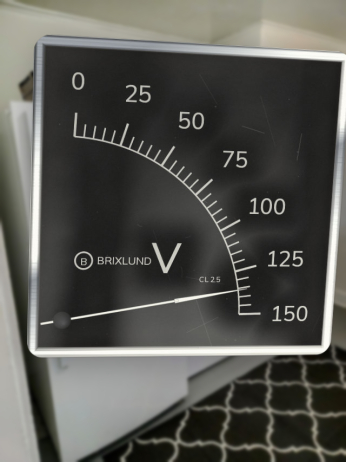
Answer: 135 V
